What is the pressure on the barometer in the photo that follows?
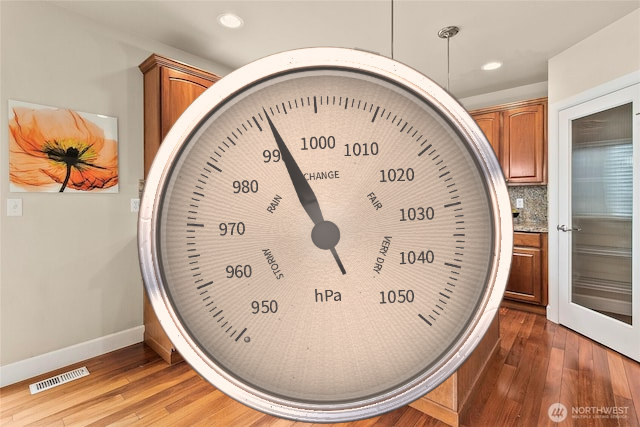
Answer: 992 hPa
